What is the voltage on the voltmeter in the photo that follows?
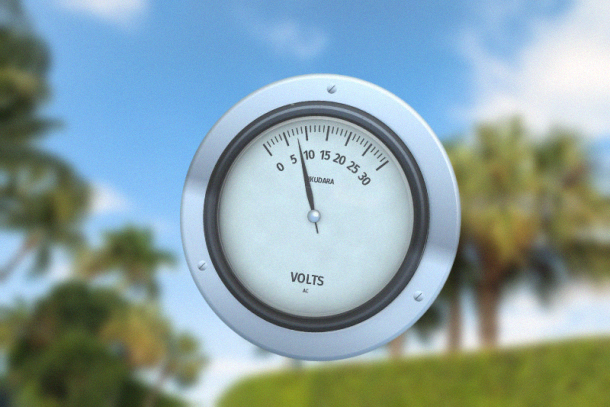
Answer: 8 V
